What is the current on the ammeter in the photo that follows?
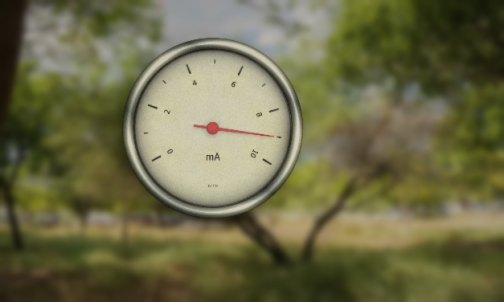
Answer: 9 mA
